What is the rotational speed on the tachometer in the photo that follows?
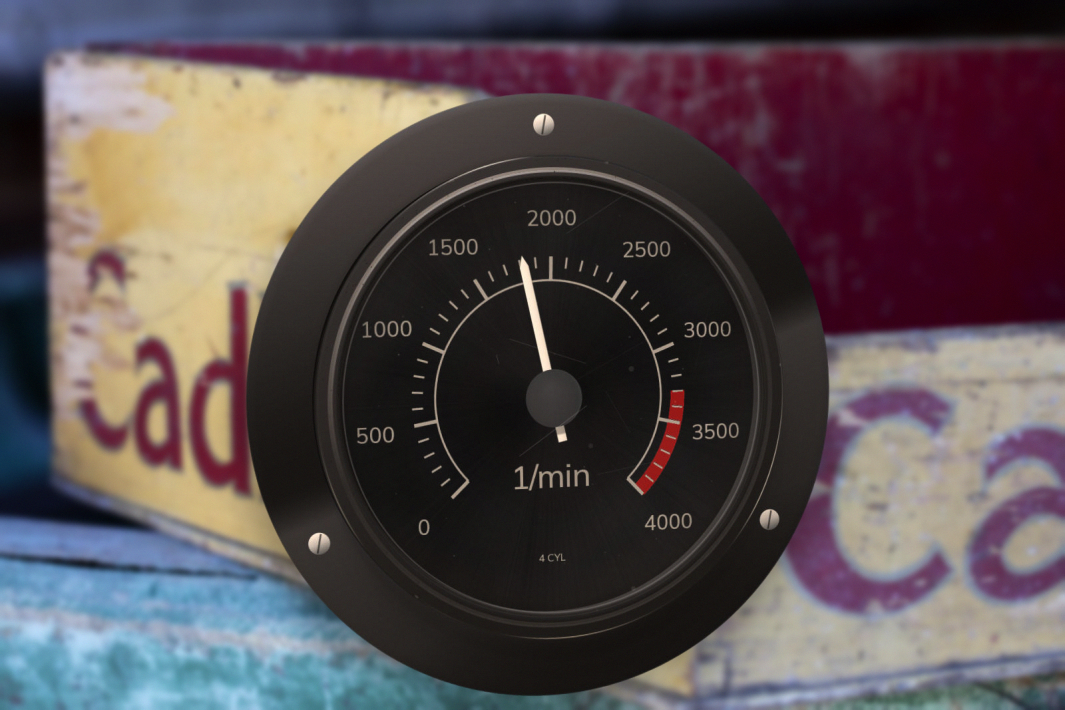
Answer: 1800 rpm
